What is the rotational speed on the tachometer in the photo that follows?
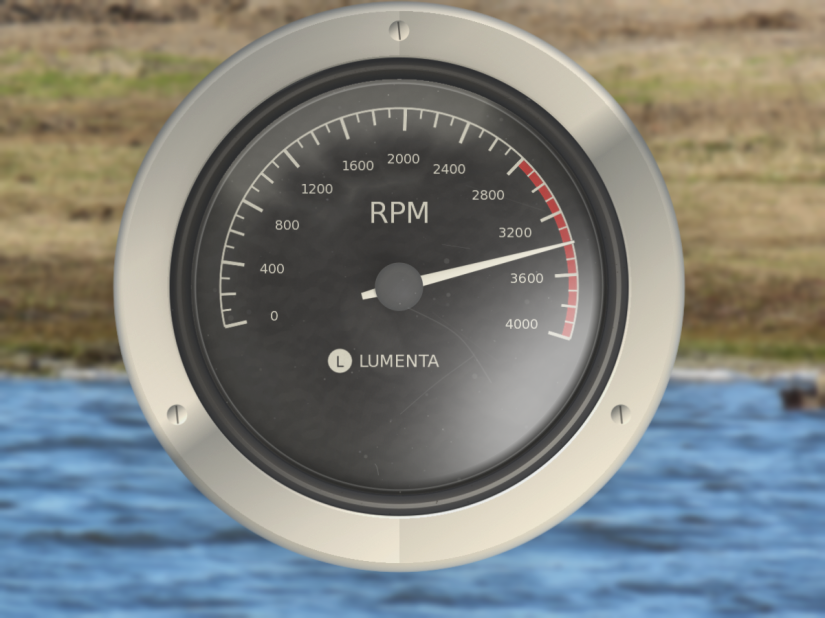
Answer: 3400 rpm
